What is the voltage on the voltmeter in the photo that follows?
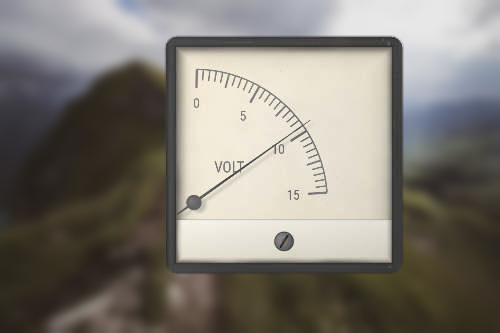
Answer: 9.5 V
